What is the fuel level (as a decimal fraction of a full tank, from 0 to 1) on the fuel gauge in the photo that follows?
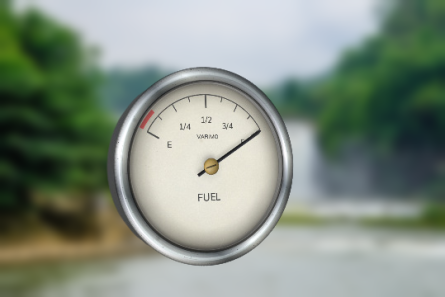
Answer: 1
